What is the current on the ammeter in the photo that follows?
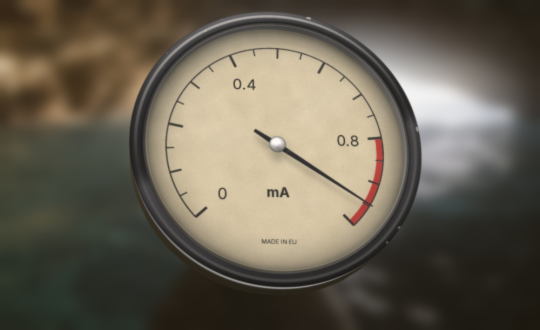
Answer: 0.95 mA
